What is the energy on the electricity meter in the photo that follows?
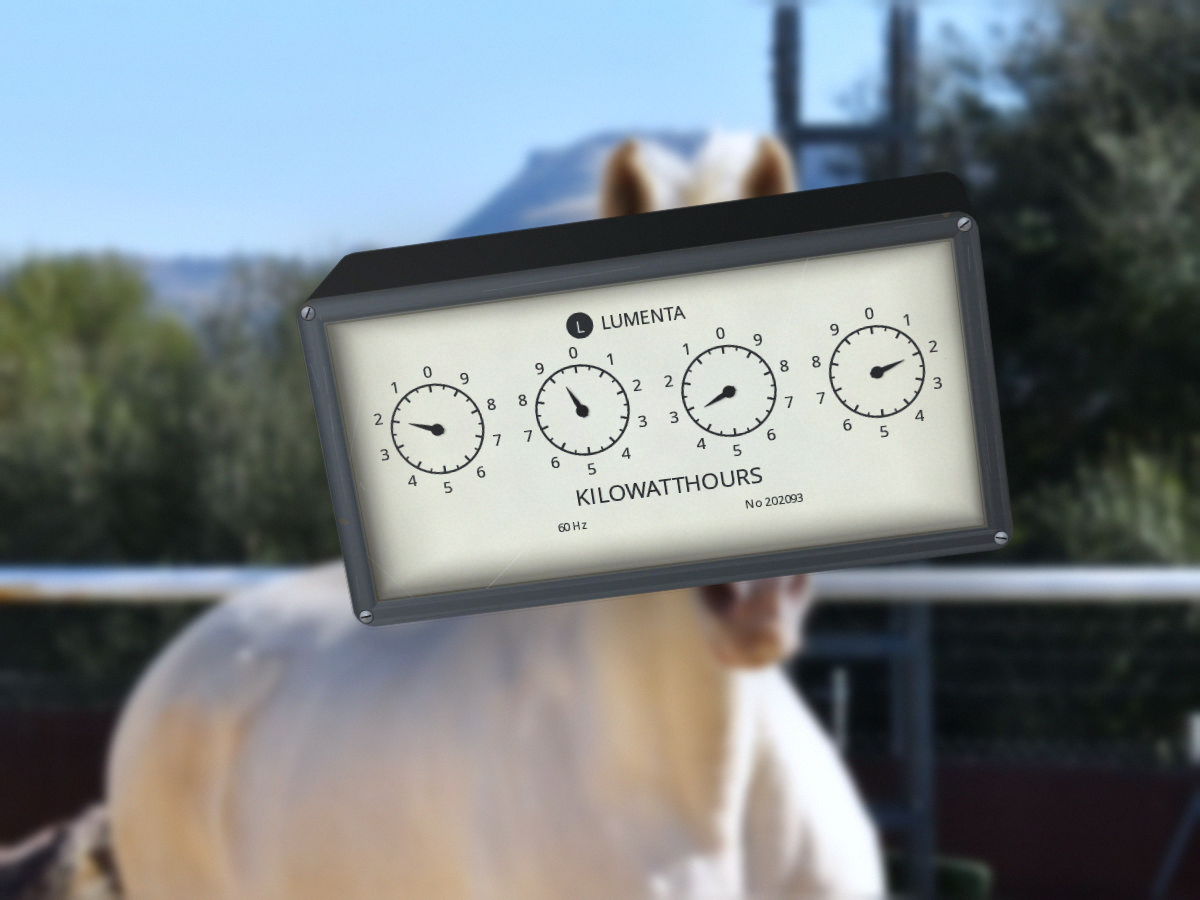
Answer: 1932 kWh
